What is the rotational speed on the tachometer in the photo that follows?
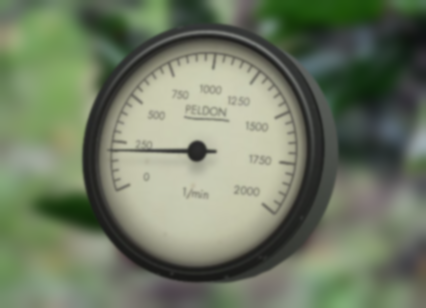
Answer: 200 rpm
